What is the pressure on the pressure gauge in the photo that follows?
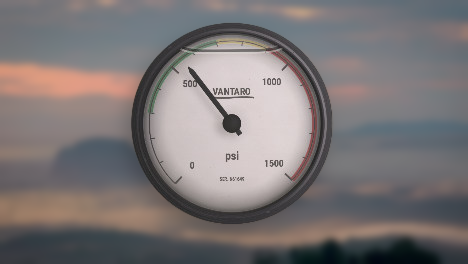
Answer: 550 psi
